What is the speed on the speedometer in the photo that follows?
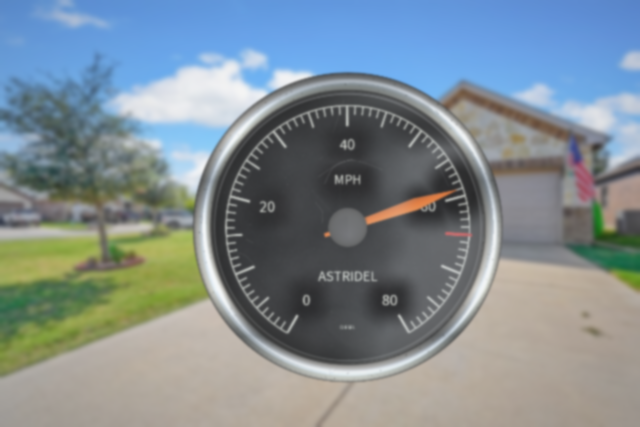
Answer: 59 mph
